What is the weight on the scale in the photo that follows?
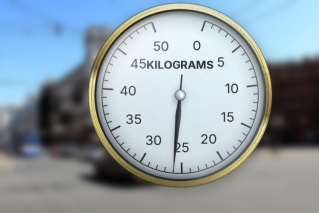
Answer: 26 kg
